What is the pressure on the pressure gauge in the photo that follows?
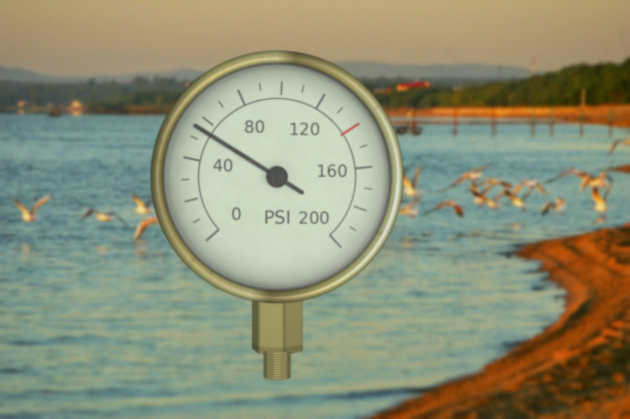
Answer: 55 psi
